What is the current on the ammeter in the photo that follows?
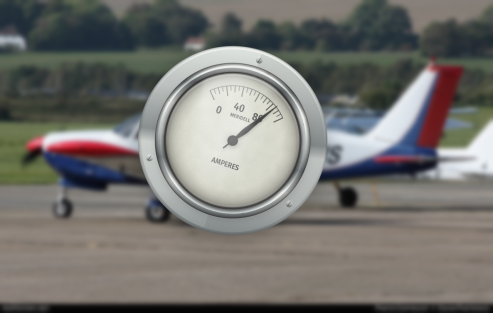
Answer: 85 A
